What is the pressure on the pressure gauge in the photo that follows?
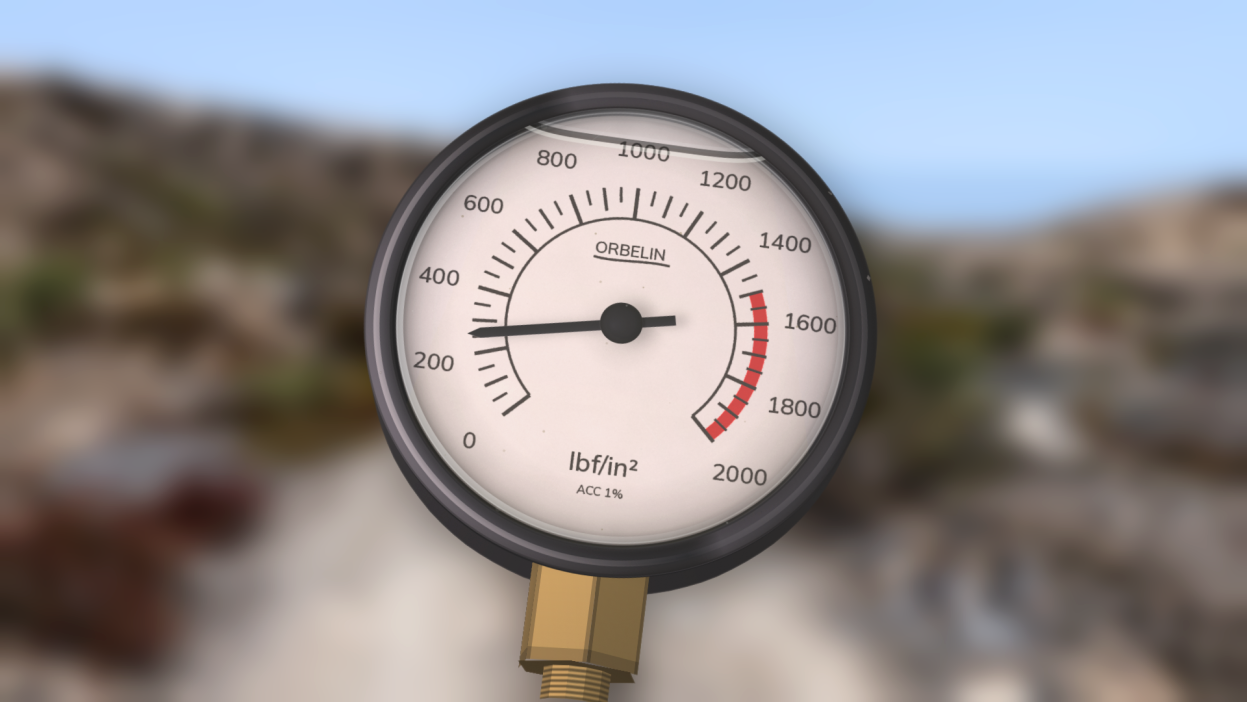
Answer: 250 psi
